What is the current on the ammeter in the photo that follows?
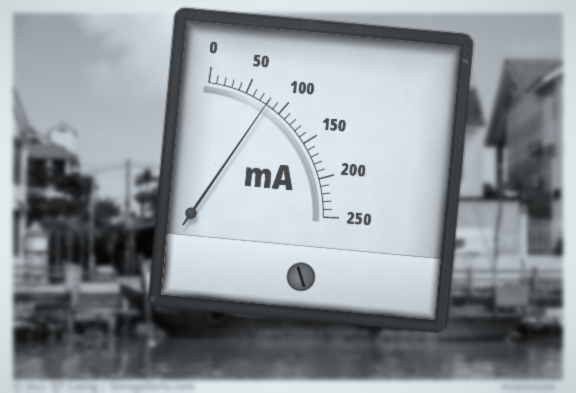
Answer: 80 mA
